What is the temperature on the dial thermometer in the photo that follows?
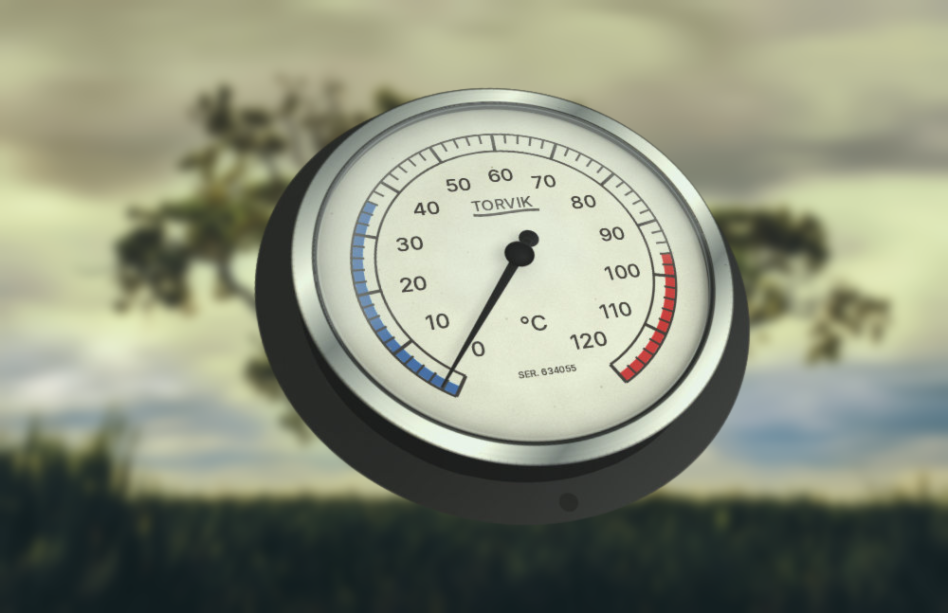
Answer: 2 °C
